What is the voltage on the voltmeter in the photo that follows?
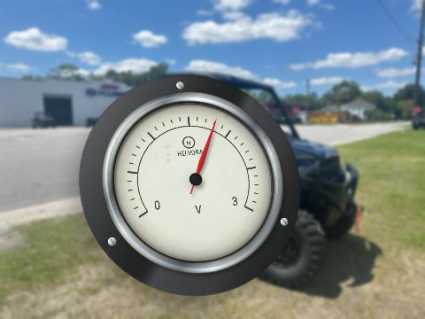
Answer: 1.8 V
